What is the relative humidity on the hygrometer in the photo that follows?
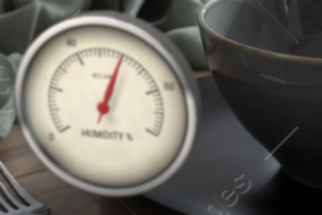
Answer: 60 %
